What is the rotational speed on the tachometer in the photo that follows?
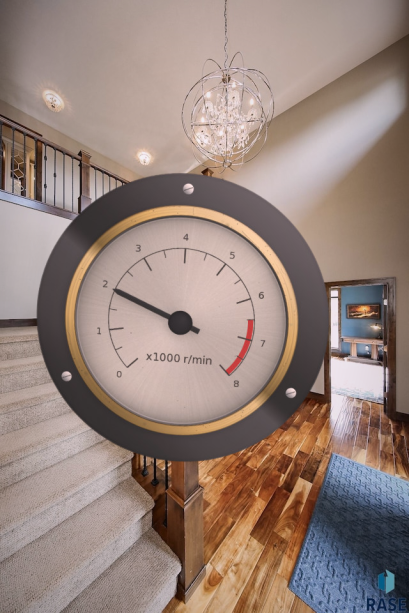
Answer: 2000 rpm
